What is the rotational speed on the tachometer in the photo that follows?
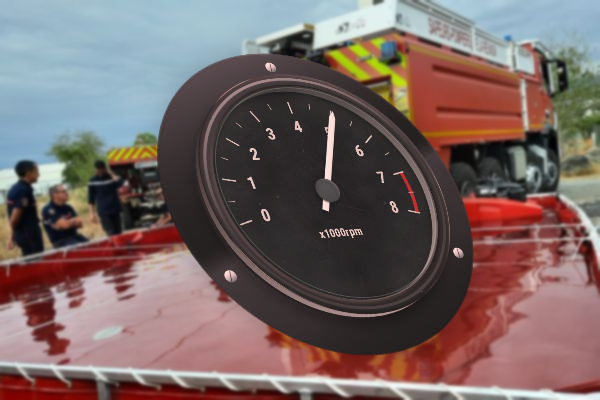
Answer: 5000 rpm
